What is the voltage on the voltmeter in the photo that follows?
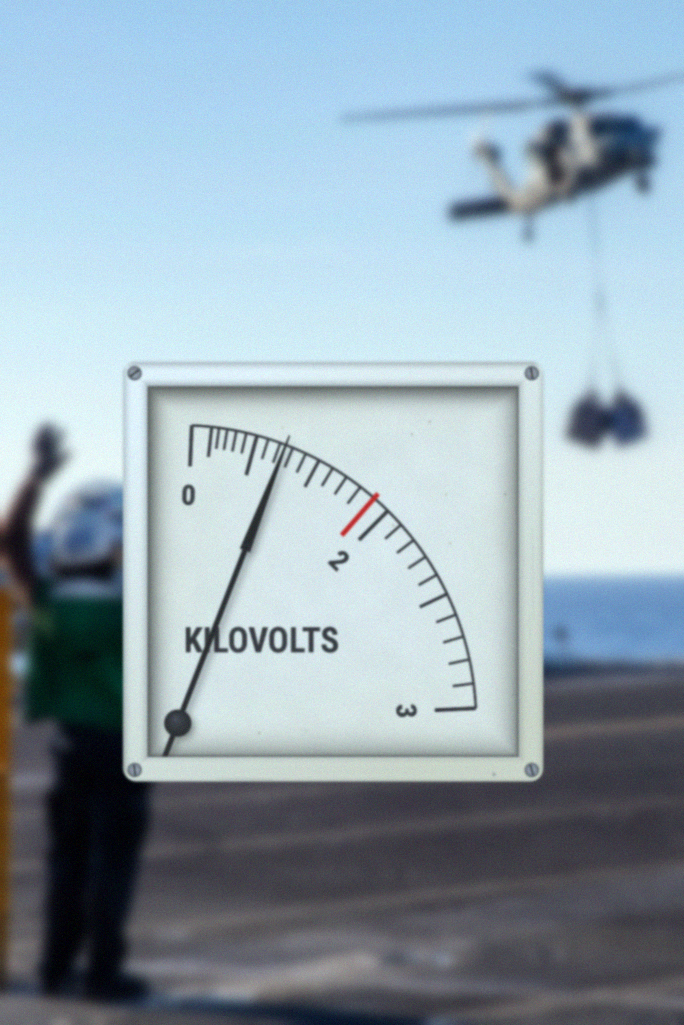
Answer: 1.25 kV
